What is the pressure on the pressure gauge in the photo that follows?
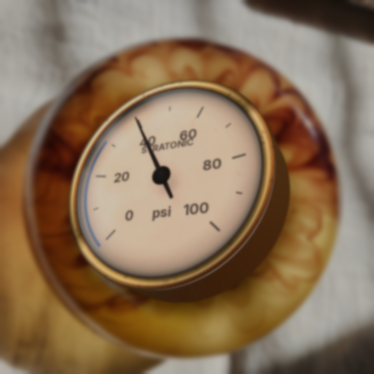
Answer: 40 psi
